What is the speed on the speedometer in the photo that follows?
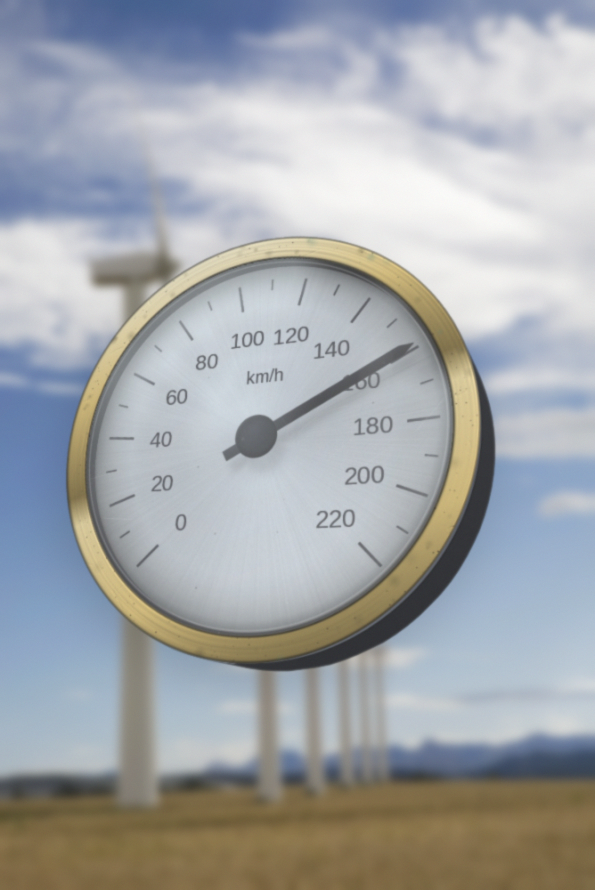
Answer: 160 km/h
